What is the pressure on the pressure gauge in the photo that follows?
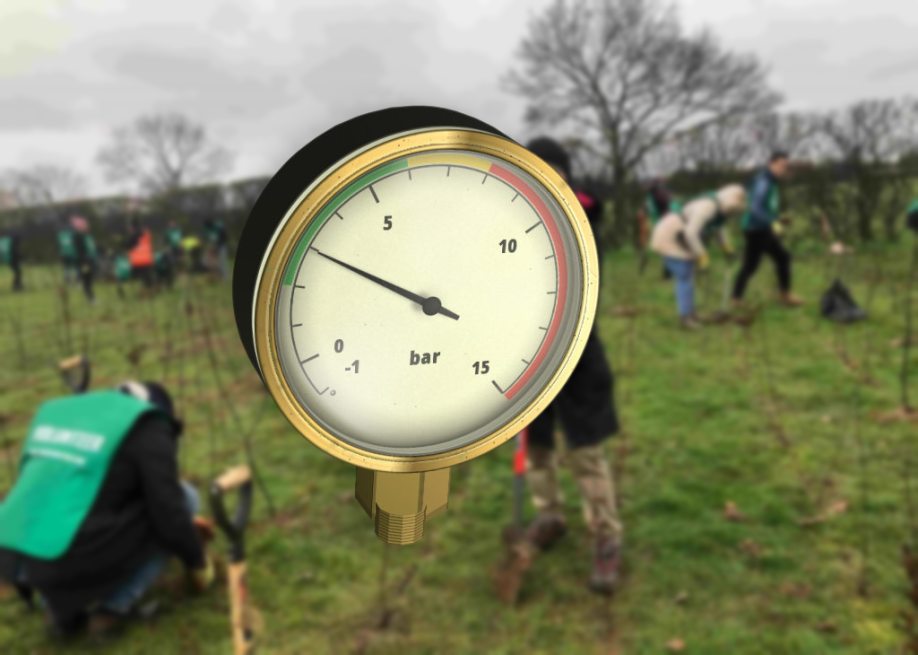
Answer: 3 bar
